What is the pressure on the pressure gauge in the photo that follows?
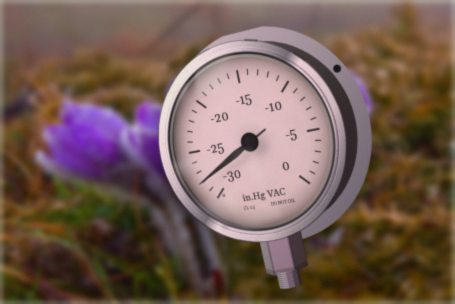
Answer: -28 inHg
